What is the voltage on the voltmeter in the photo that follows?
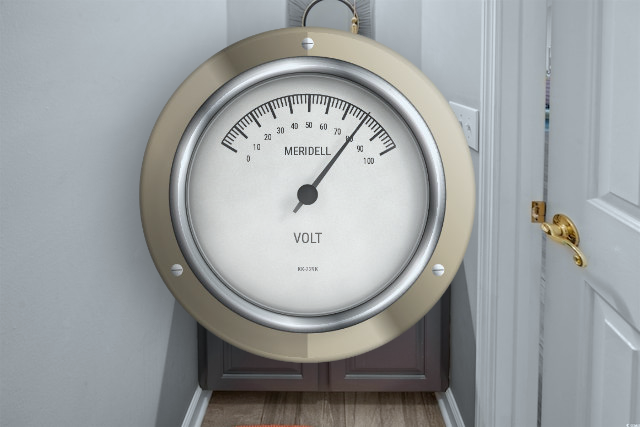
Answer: 80 V
